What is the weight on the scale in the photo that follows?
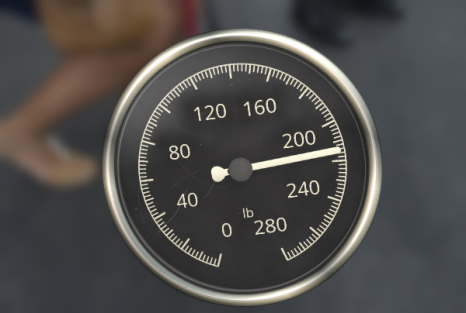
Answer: 214 lb
